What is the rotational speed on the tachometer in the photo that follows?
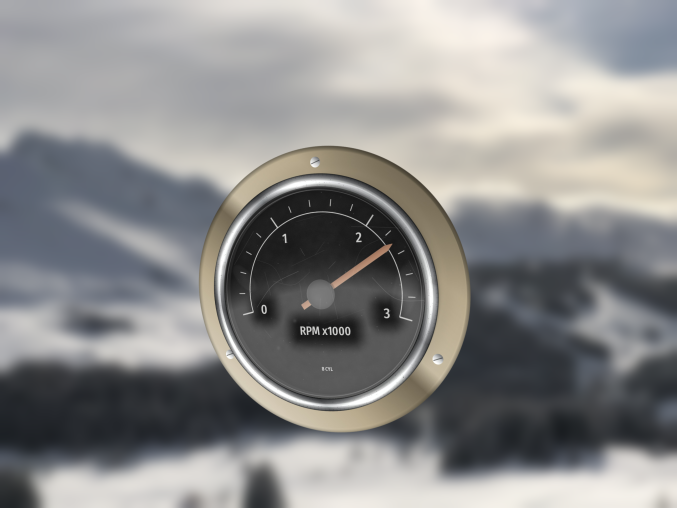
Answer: 2300 rpm
